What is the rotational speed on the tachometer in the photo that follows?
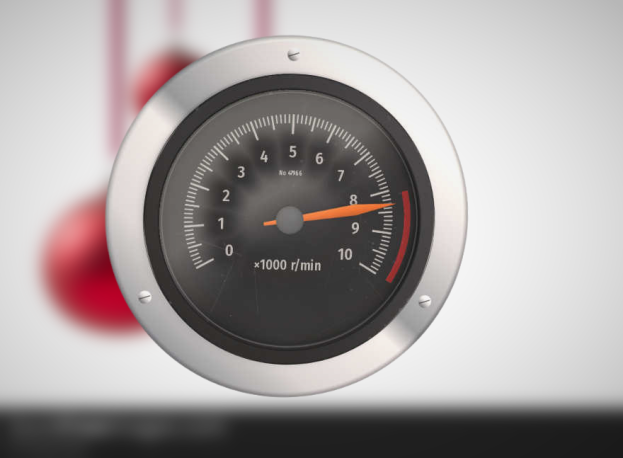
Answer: 8300 rpm
